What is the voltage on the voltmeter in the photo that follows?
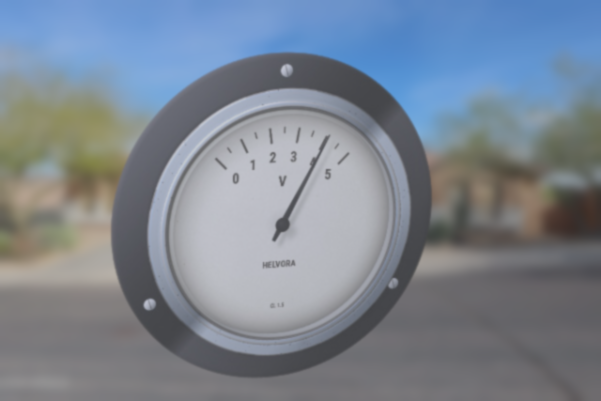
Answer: 4 V
